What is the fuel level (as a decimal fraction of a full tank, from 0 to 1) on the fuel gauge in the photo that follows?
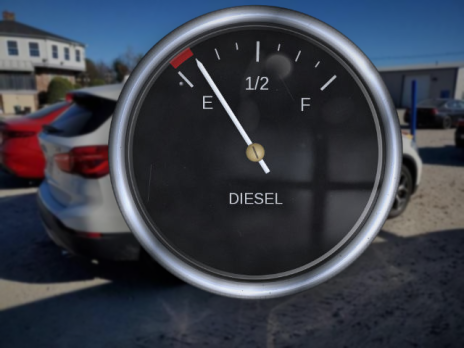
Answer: 0.125
